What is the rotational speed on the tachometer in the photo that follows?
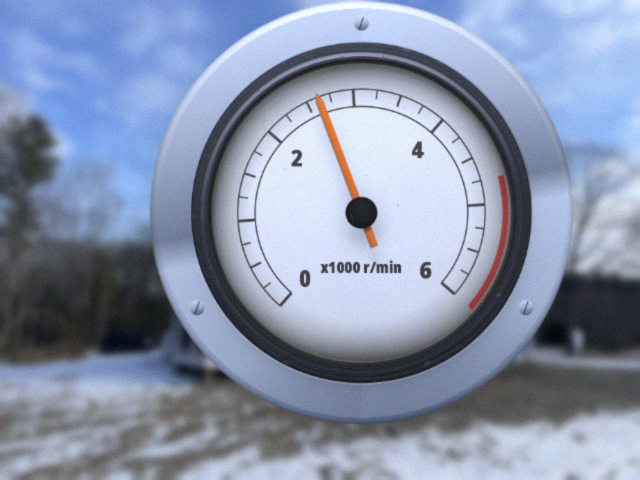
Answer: 2625 rpm
